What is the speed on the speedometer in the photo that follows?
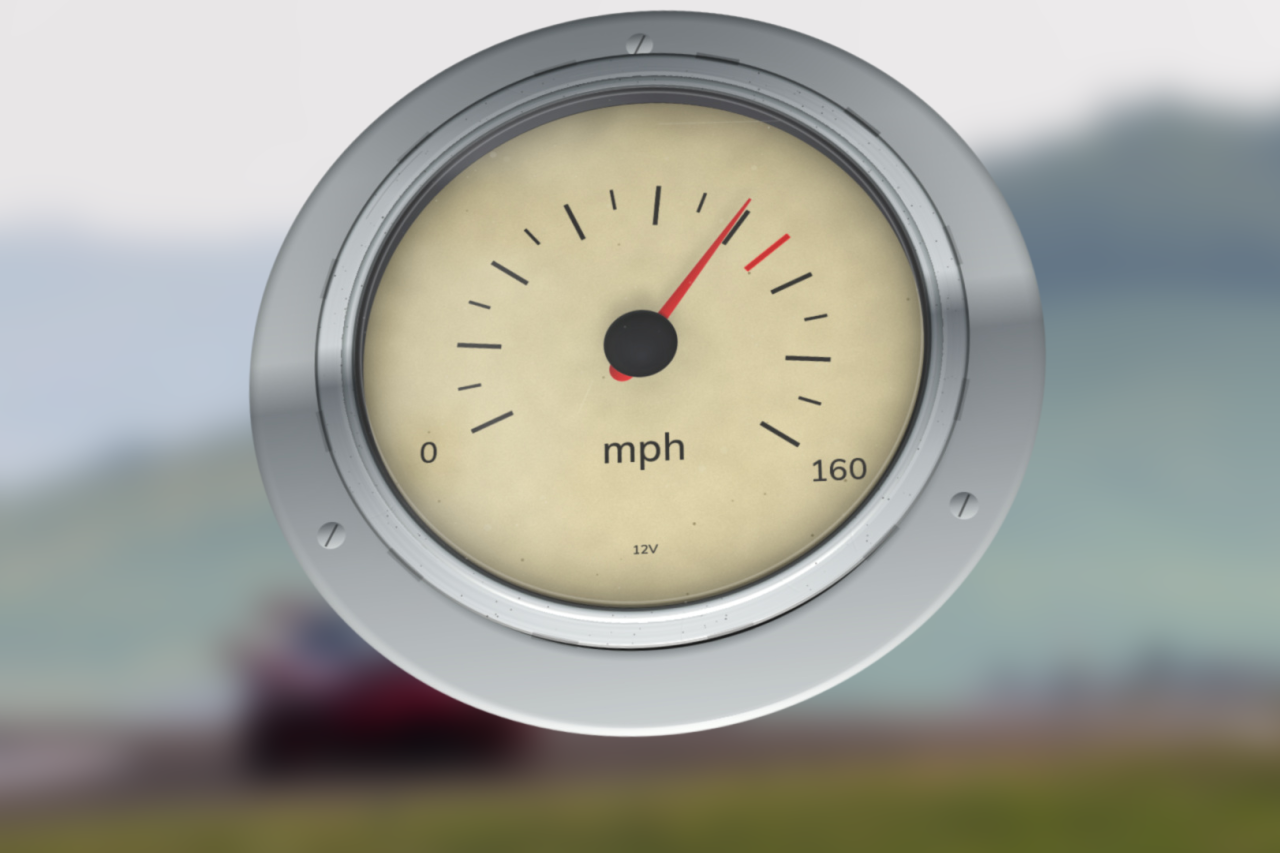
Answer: 100 mph
